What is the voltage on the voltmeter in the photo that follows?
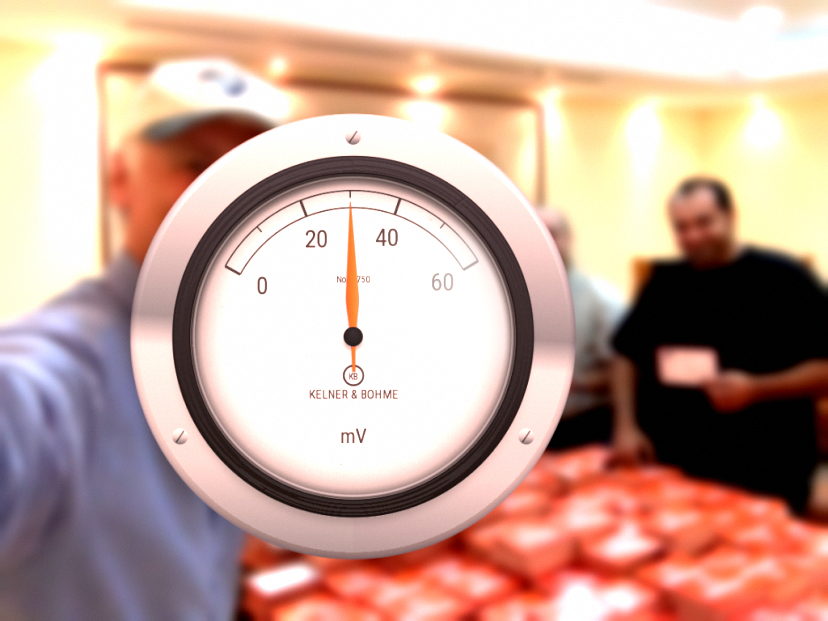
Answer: 30 mV
